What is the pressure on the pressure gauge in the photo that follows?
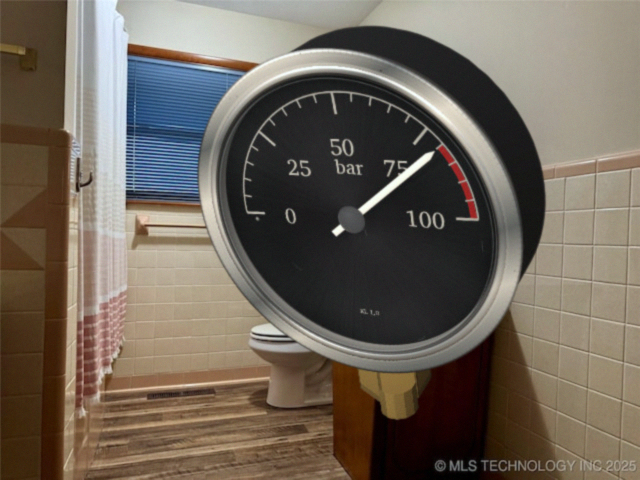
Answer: 80 bar
